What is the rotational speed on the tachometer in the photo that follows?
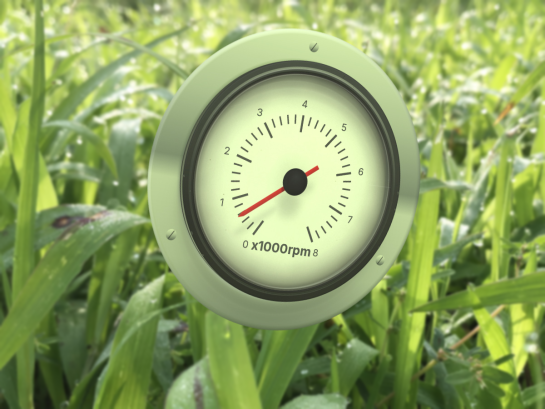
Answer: 600 rpm
